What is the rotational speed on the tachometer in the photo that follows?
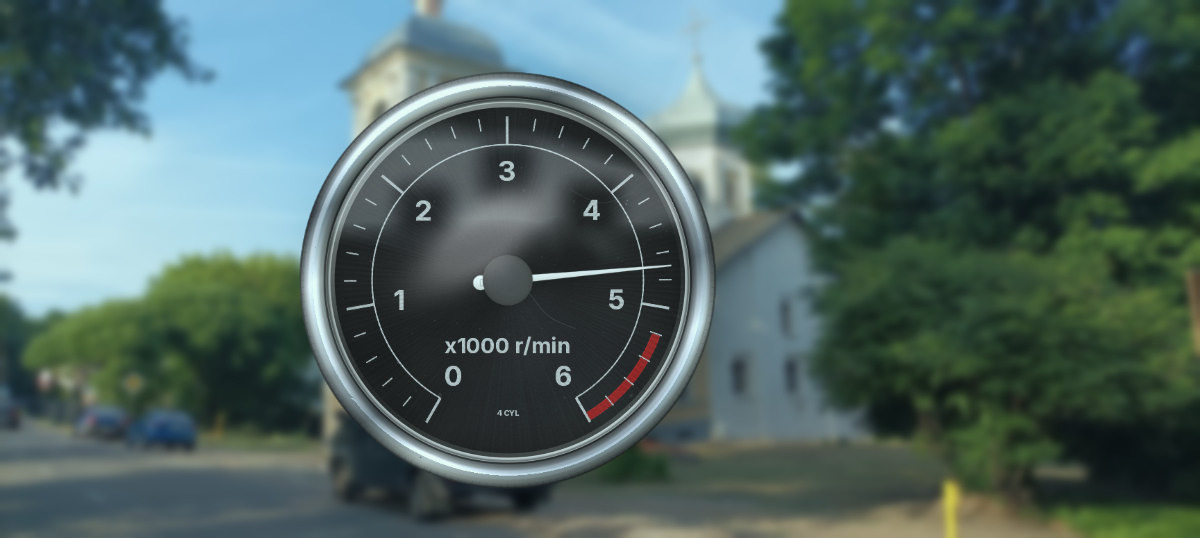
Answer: 4700 rpm
